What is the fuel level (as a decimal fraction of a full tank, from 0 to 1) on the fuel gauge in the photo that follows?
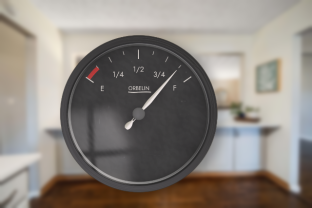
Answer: 0.875
